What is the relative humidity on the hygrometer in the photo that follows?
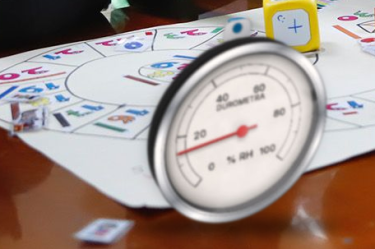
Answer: 15 %
